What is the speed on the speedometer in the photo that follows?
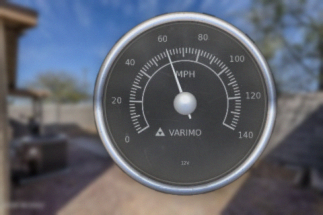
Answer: 60 mph
